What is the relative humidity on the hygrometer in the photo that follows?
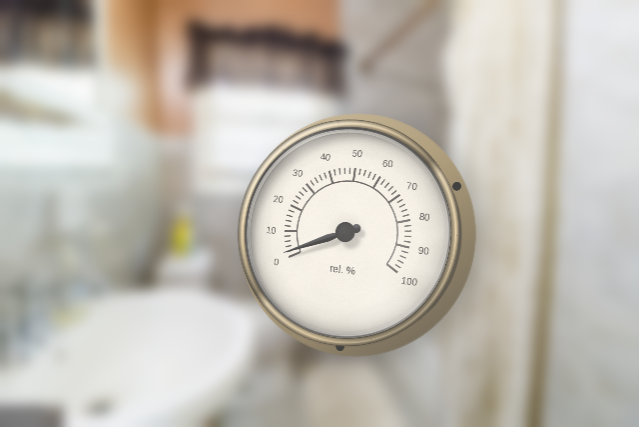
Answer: 2 %
